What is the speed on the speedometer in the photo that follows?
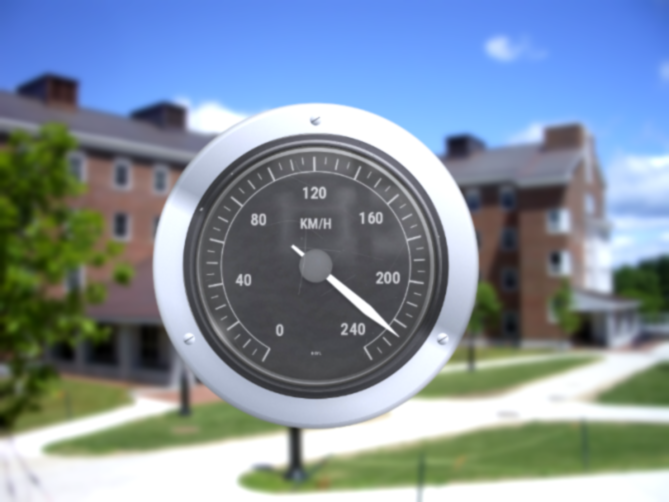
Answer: 225 km/h
